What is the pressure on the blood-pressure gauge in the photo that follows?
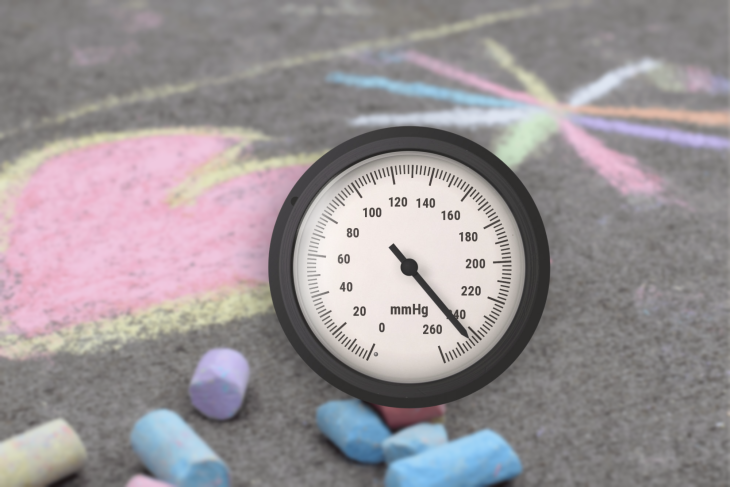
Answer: 244 mmHg
